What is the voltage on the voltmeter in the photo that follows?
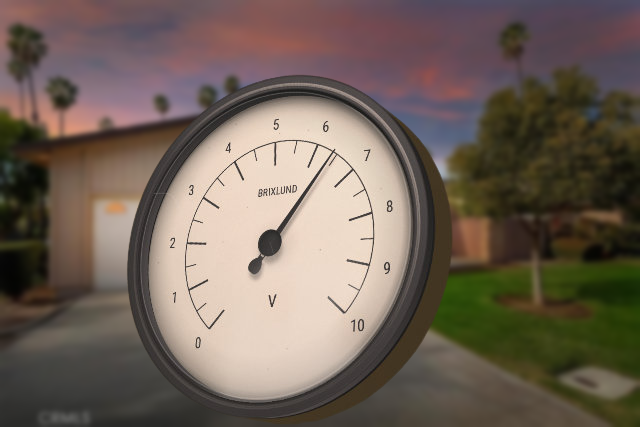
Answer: 6.5 V
